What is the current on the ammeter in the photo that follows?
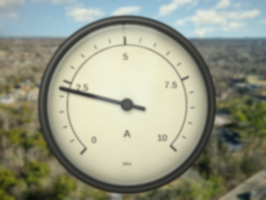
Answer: 2.25 A
